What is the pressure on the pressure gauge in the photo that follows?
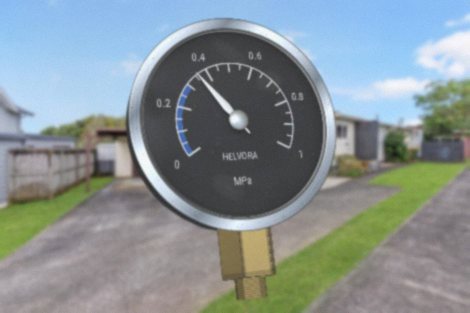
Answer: 0.35 MPa
